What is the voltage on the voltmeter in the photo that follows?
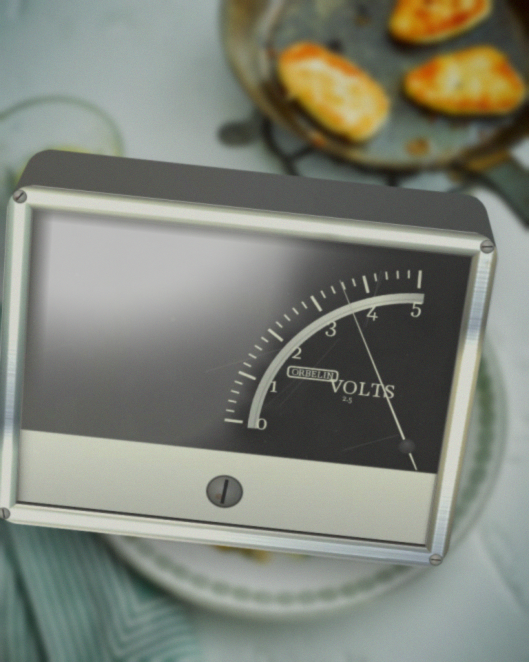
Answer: 3.6 V
